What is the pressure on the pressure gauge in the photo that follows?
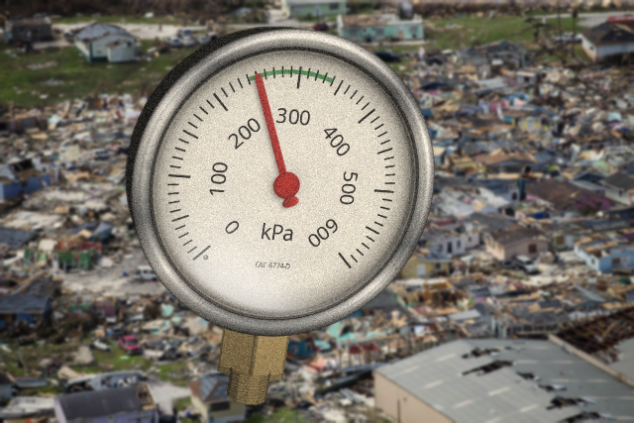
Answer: 250 kPa
